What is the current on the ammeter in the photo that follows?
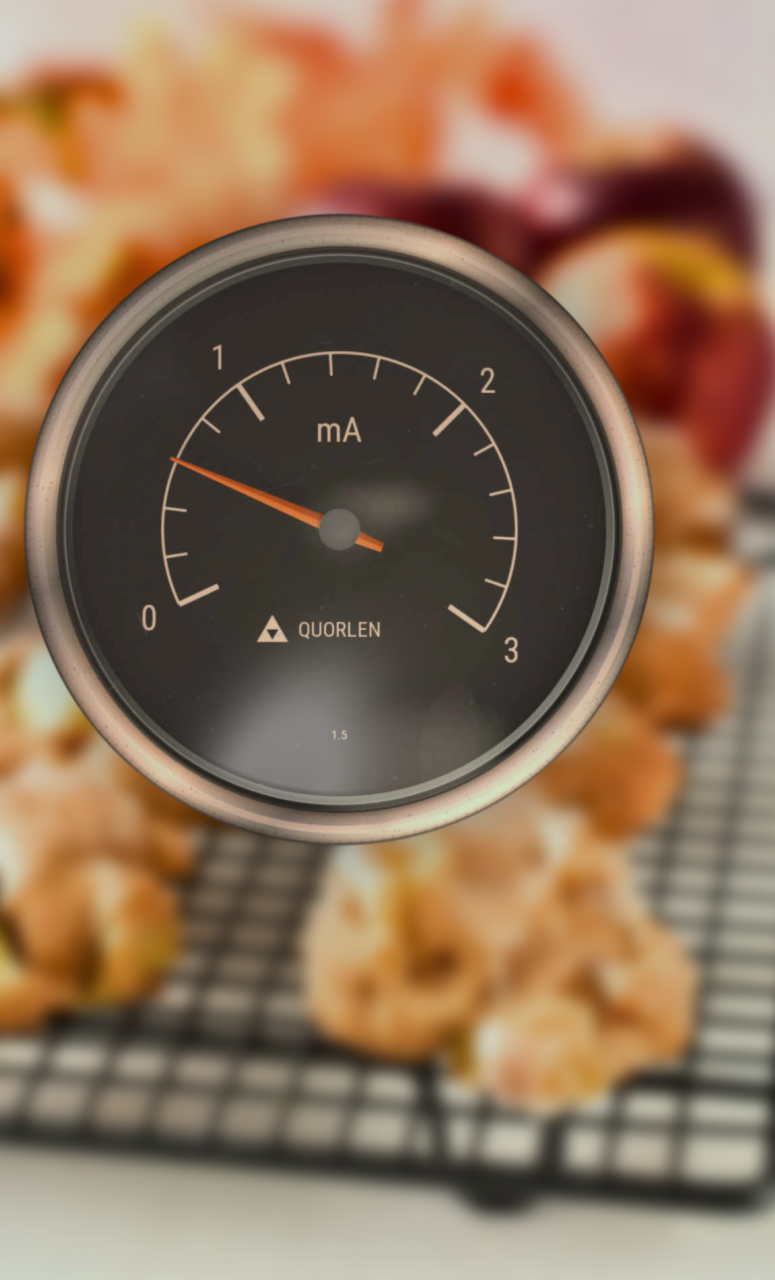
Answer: 0.6 mA
